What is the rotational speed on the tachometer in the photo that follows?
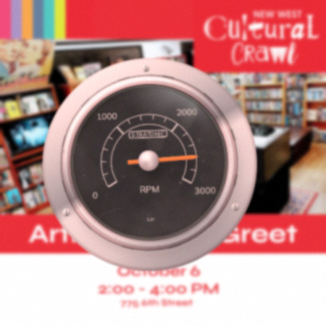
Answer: 2600 rpm
